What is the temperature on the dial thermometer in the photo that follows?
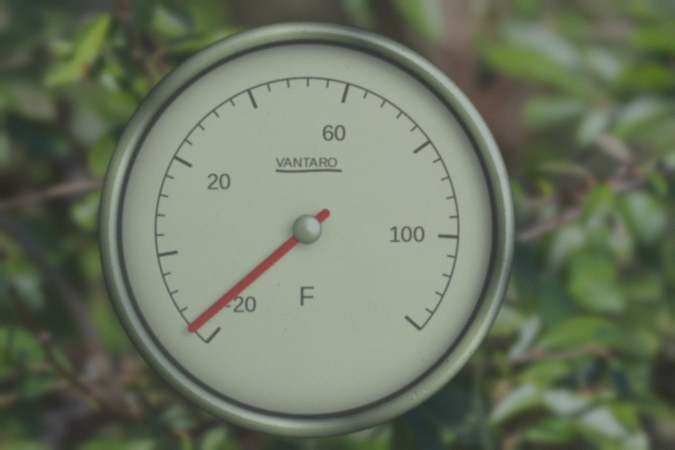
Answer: -16 °F
